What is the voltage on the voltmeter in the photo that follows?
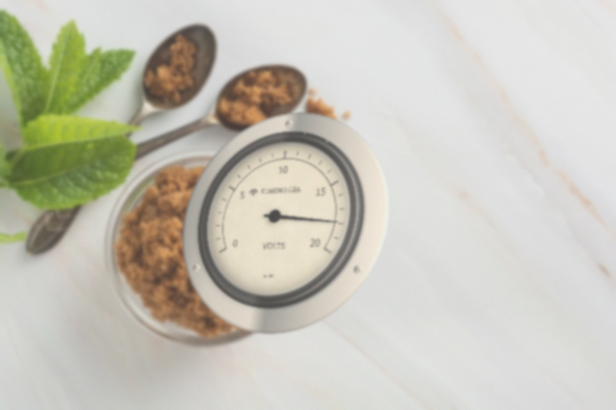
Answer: 18 V
